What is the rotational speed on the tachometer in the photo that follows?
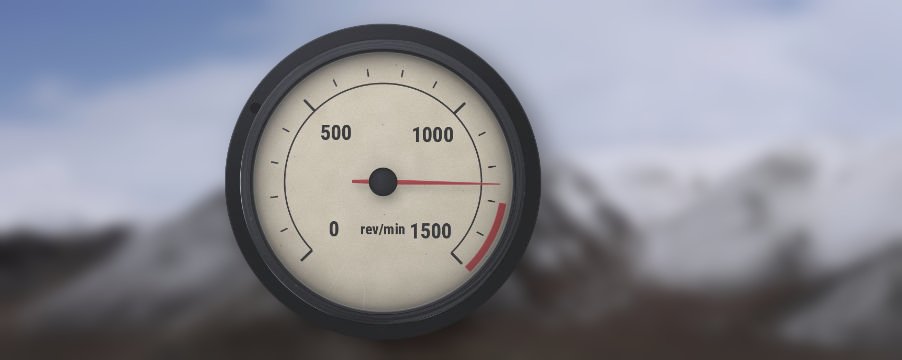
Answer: 1250 rpm
